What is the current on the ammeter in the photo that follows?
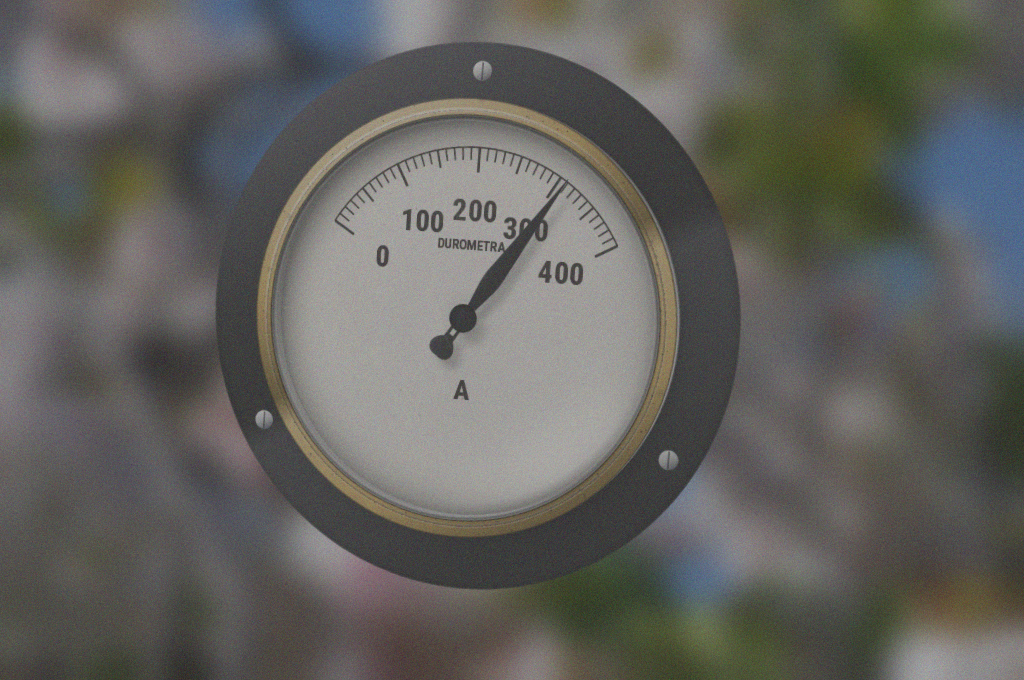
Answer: 310 A
